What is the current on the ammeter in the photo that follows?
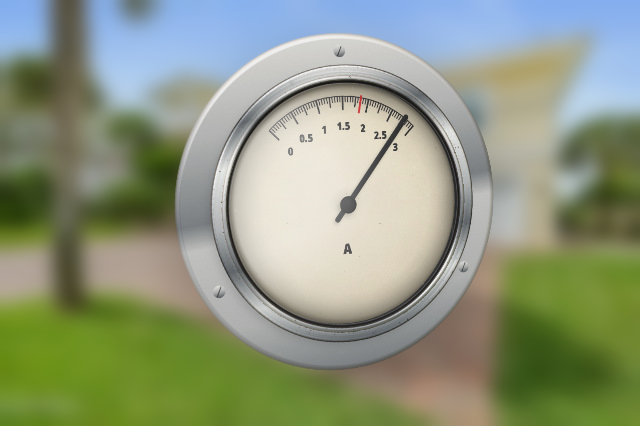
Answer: 2.75 A
